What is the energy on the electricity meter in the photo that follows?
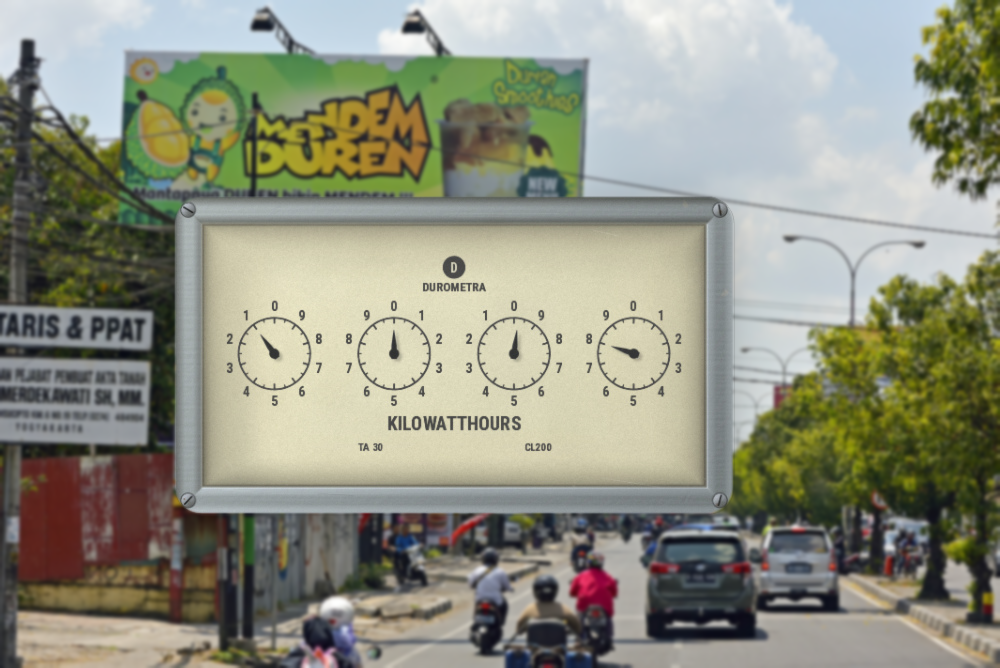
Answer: 998 kWh
